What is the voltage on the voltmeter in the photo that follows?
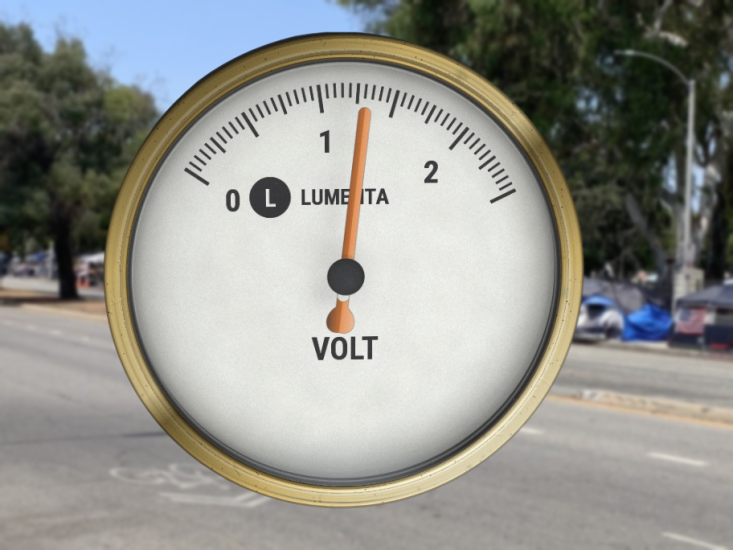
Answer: 1.3 V
